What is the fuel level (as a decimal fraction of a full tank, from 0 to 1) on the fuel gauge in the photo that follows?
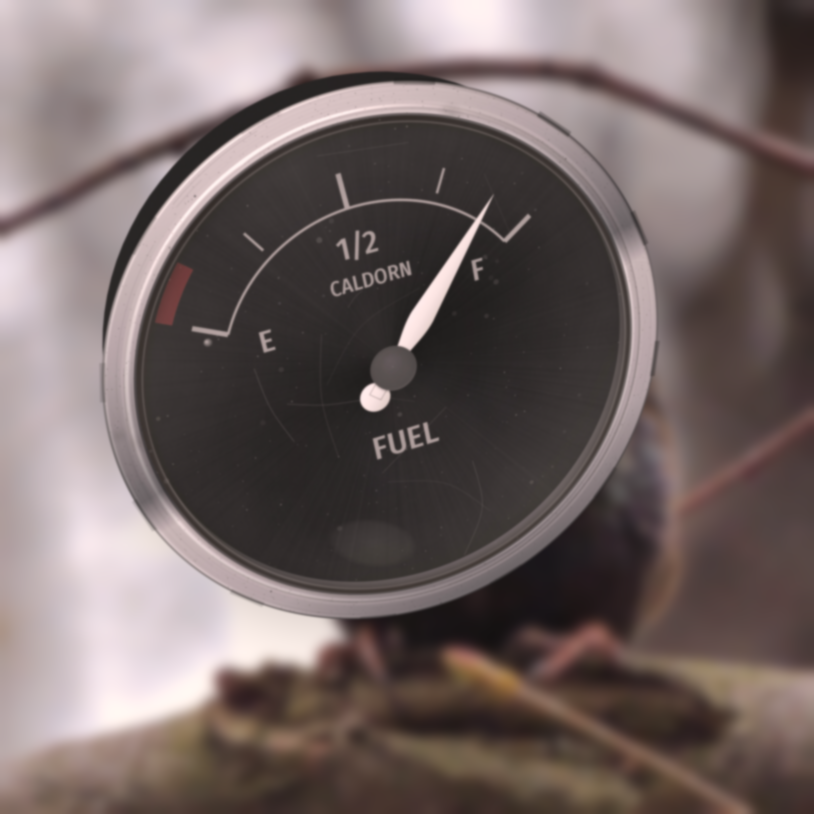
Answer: 0.875
